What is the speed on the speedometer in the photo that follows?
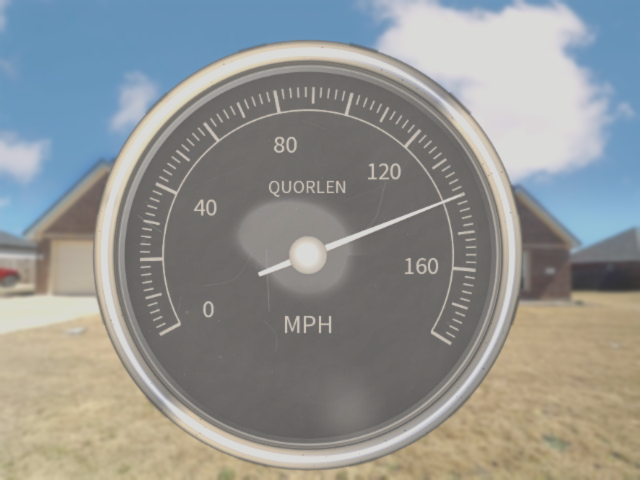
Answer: 140 mph
